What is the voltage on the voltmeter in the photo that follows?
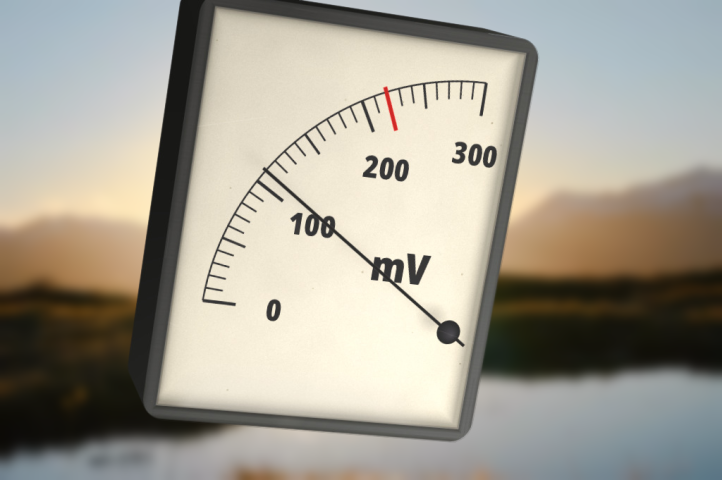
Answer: 110 mV
